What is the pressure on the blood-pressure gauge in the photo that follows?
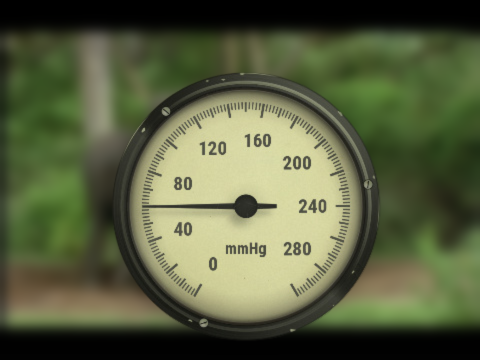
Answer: 60 mmHg
